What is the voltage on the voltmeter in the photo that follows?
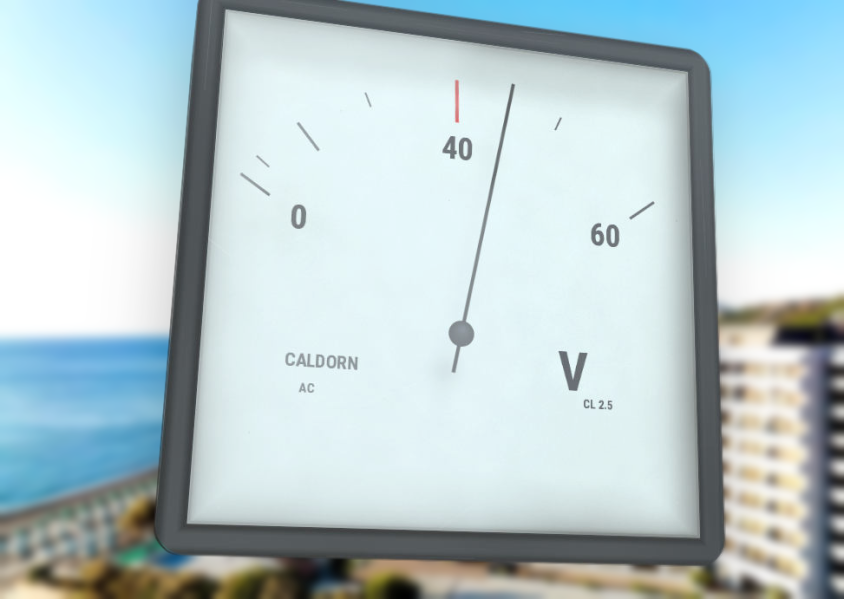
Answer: 45 V
